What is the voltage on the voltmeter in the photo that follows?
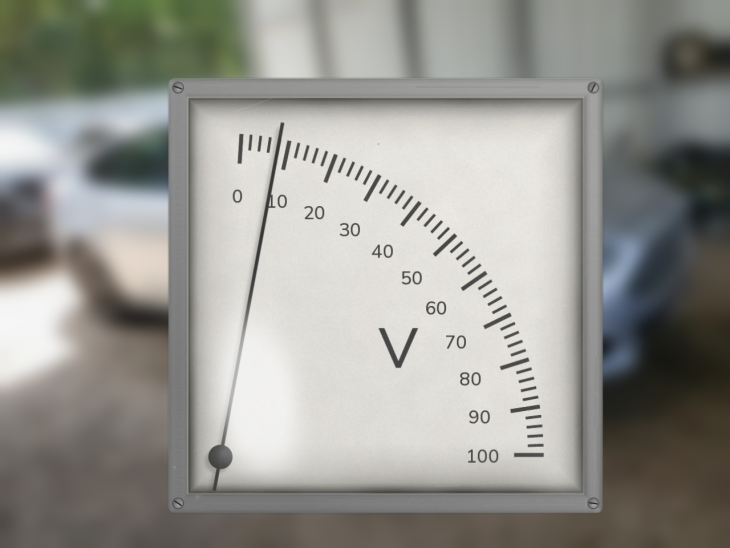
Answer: 8 V
